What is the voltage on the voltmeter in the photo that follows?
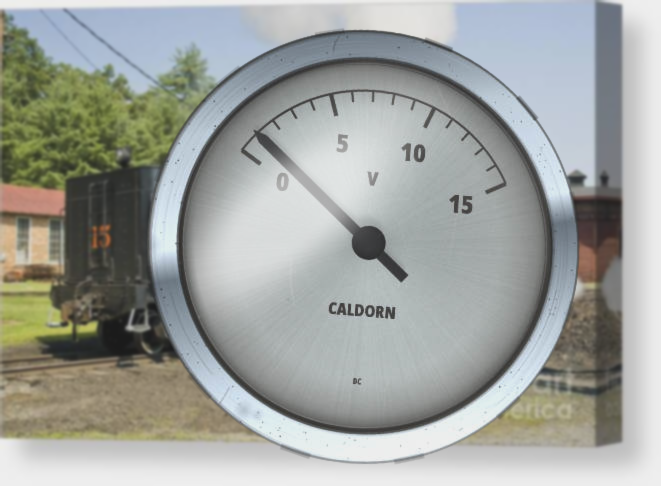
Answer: 1 V
